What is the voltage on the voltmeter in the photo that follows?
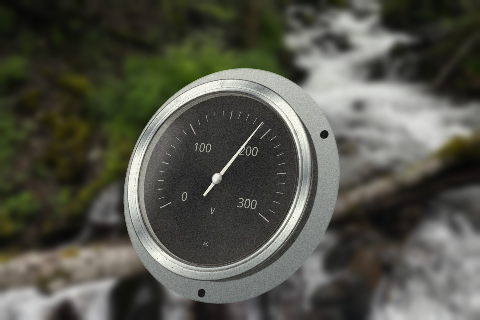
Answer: 190 V
